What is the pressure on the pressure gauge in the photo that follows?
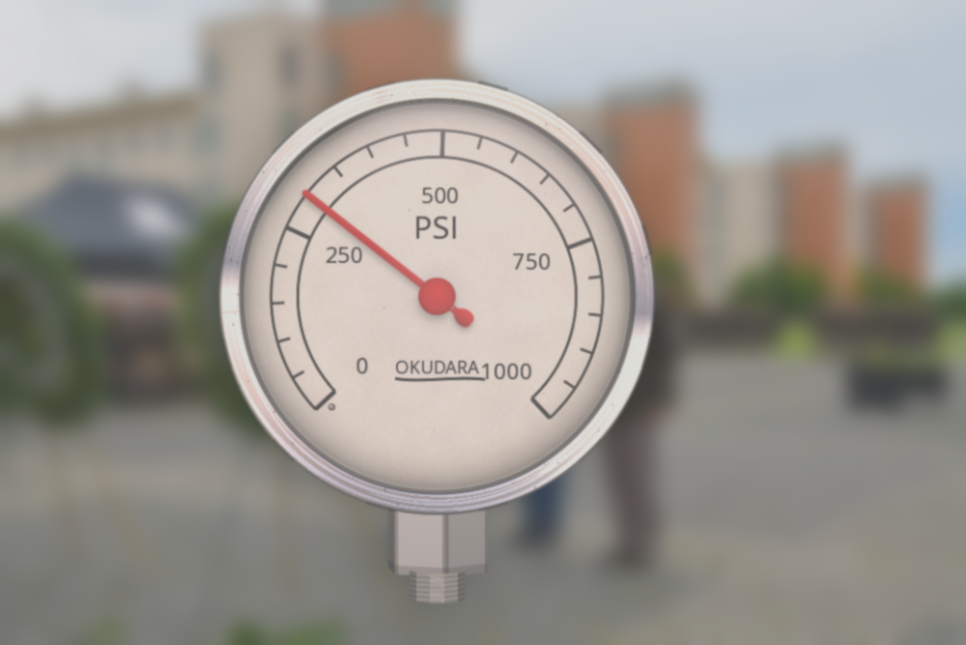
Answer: 300 psi
